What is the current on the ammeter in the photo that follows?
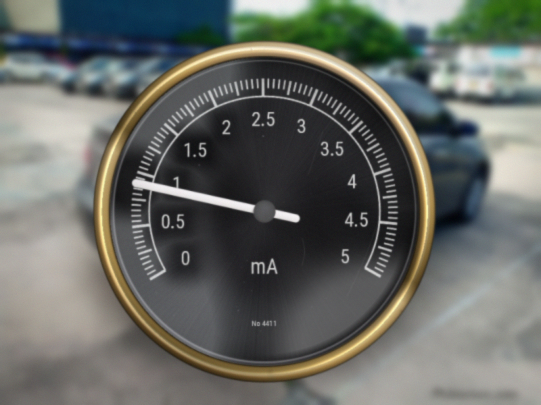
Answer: 0.9 mA
